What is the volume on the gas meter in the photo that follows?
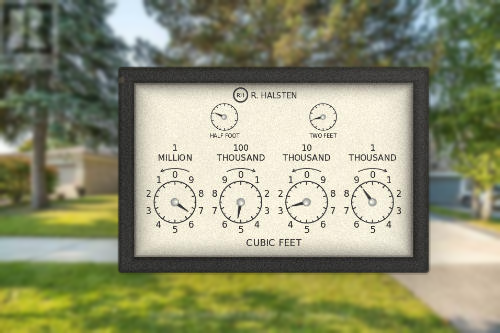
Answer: 652900 ft³
